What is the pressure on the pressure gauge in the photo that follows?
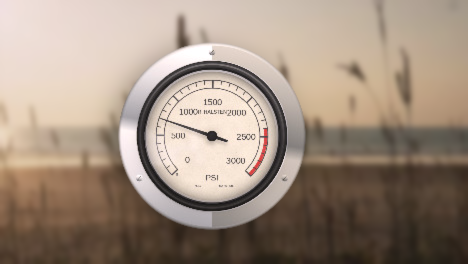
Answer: 700 psi
